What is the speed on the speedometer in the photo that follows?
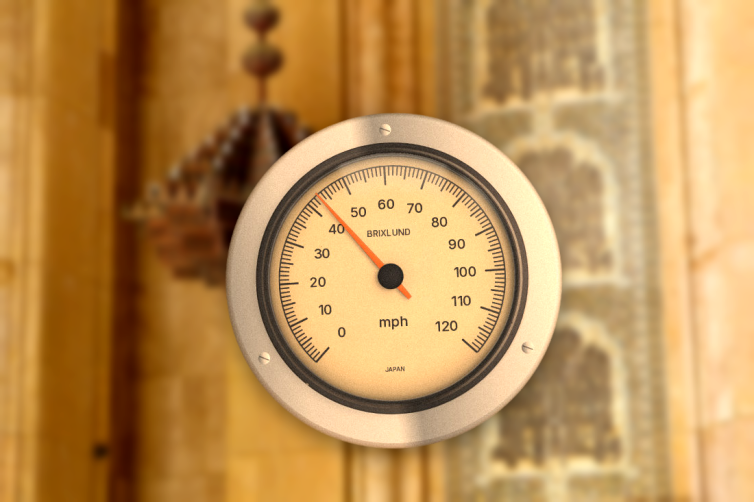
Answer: 43 mph
